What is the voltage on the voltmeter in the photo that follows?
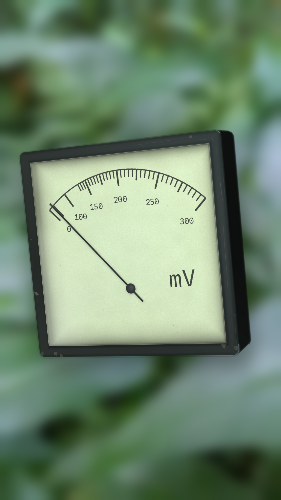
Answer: 50 mV
